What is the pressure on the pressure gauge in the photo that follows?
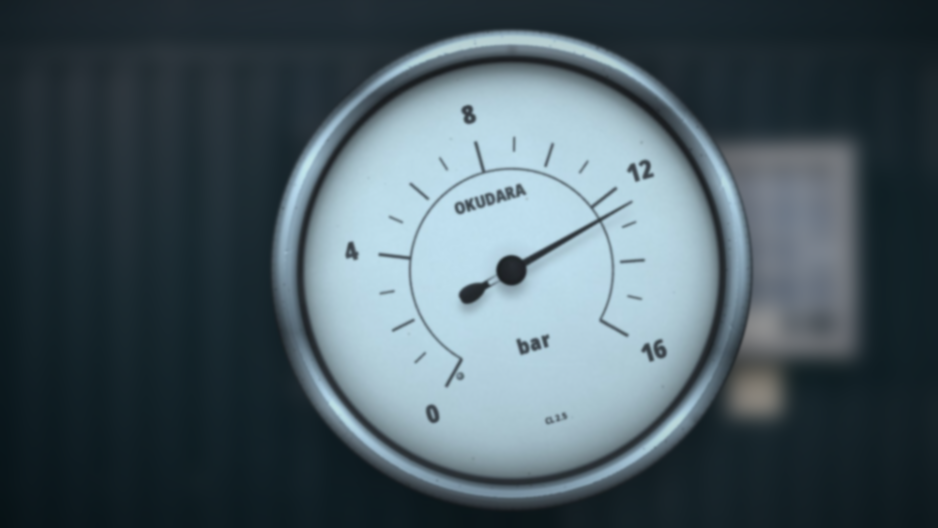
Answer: 12.5 bar
